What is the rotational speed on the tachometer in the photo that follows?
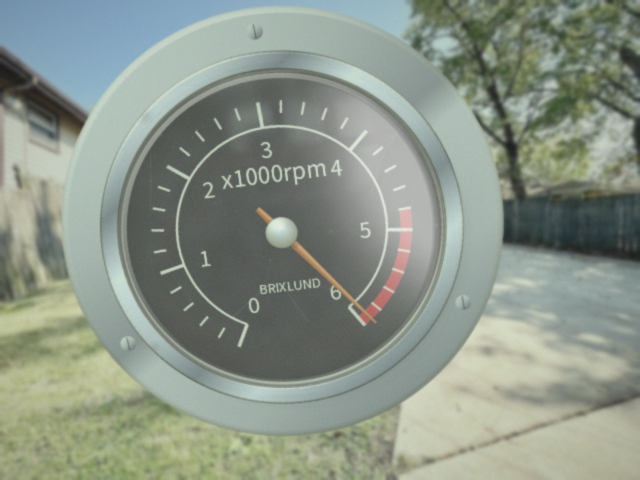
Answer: 5900 rpm
